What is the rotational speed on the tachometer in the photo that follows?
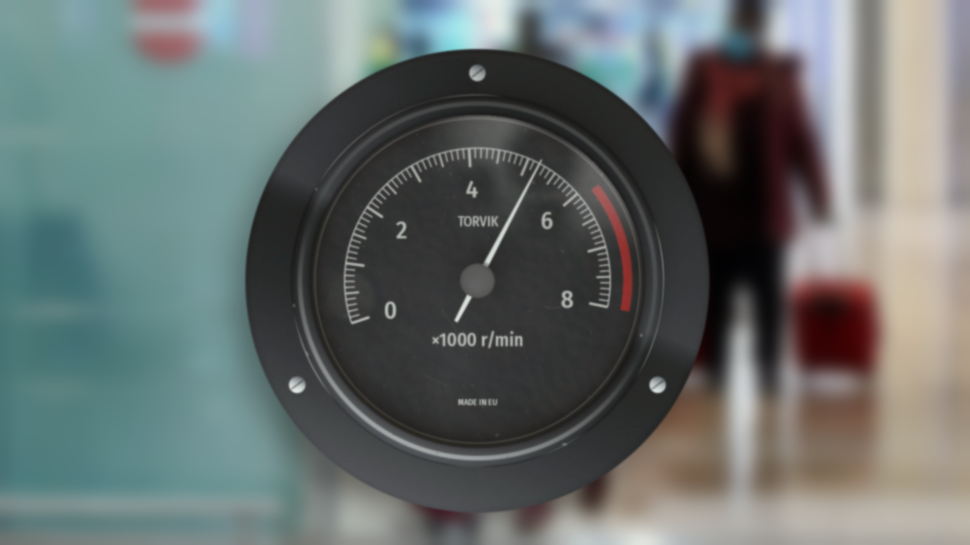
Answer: 5200 rpm
